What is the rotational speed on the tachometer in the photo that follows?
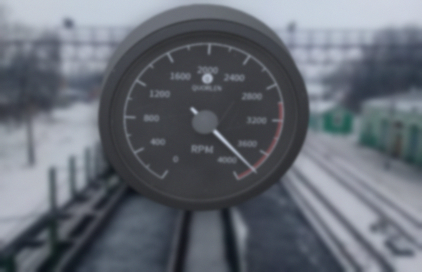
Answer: 3800 rpm
